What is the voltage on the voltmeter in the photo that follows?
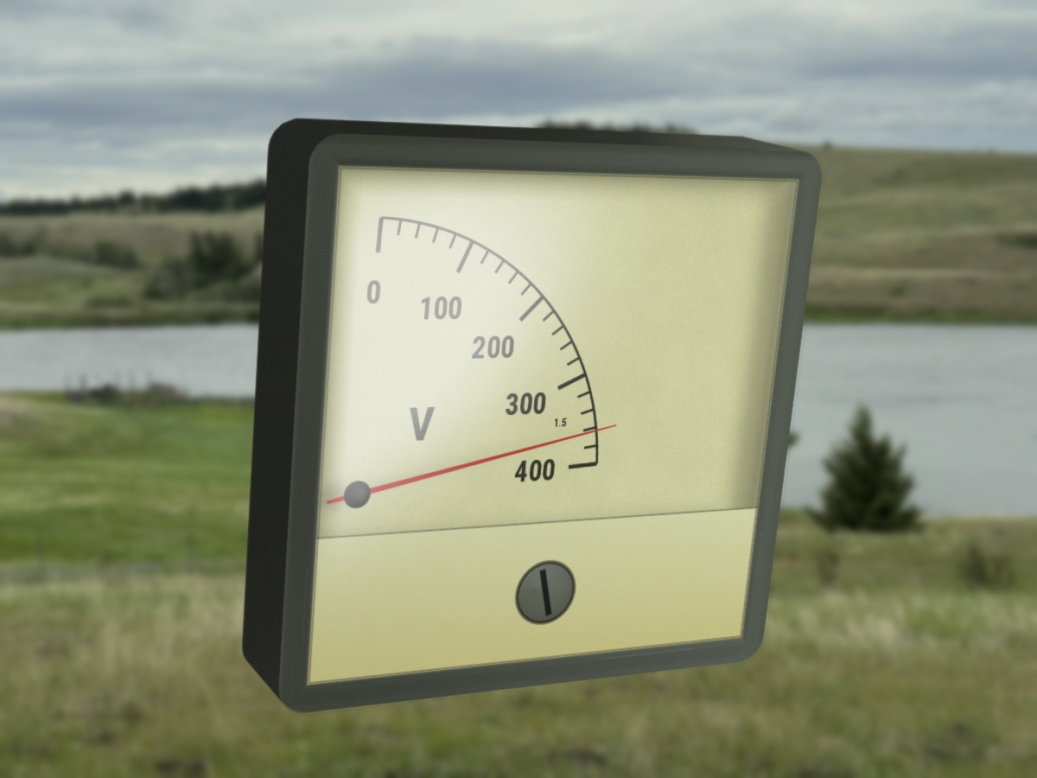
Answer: 360 V
